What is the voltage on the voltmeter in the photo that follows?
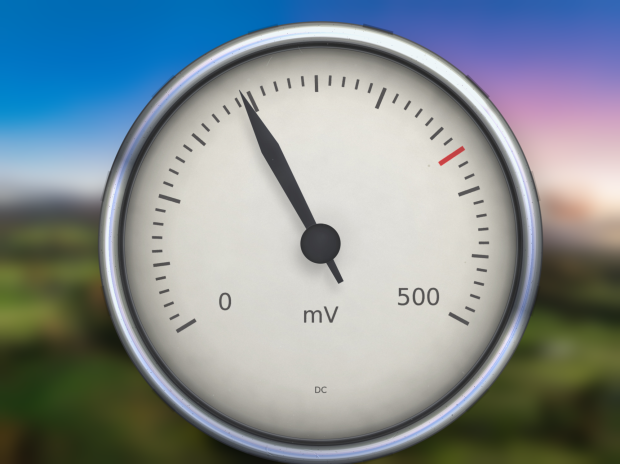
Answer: 195 mV
